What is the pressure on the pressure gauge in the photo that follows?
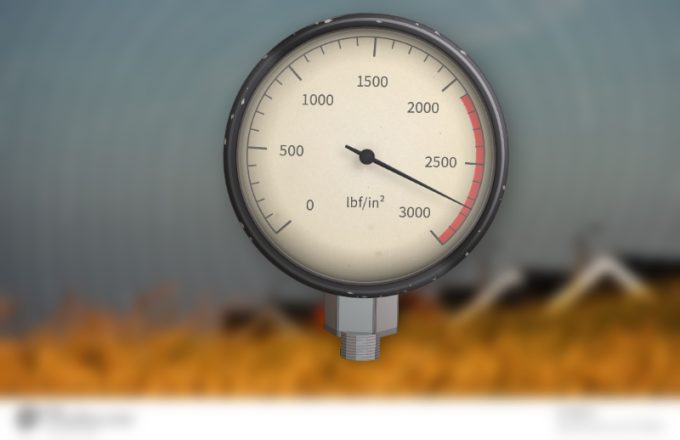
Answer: 2750 psi
